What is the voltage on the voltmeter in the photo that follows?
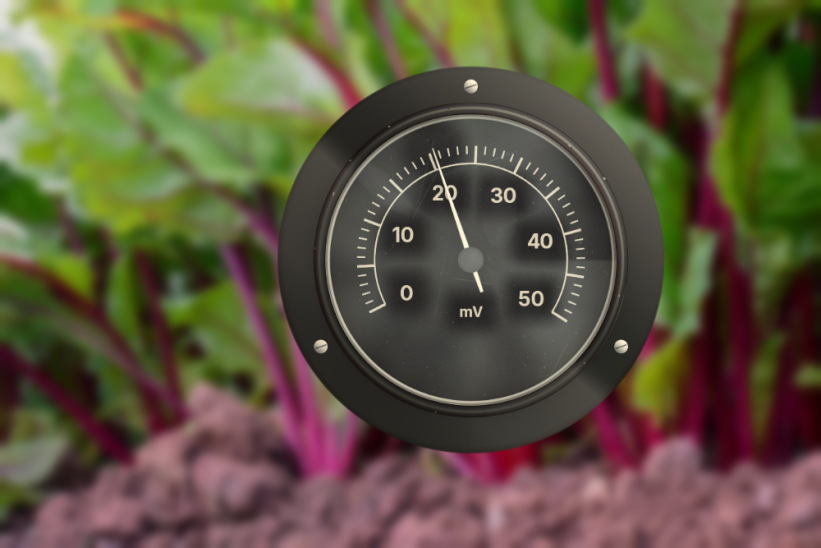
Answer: 20.5 mV
